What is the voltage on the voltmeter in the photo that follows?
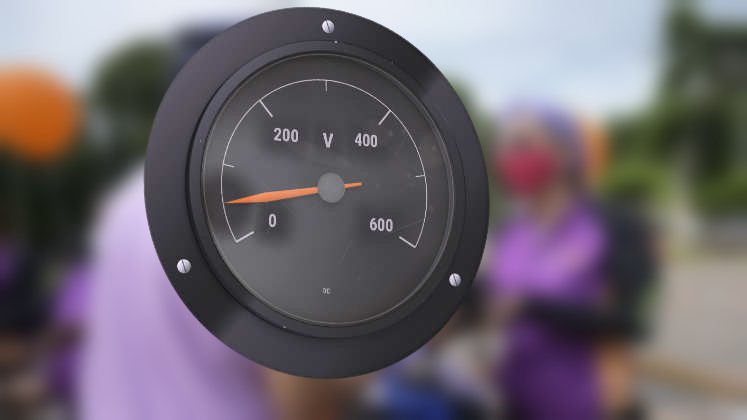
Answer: 50 V
